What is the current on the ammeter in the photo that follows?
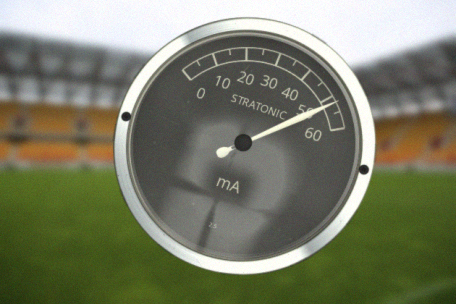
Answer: 52.5 mA
